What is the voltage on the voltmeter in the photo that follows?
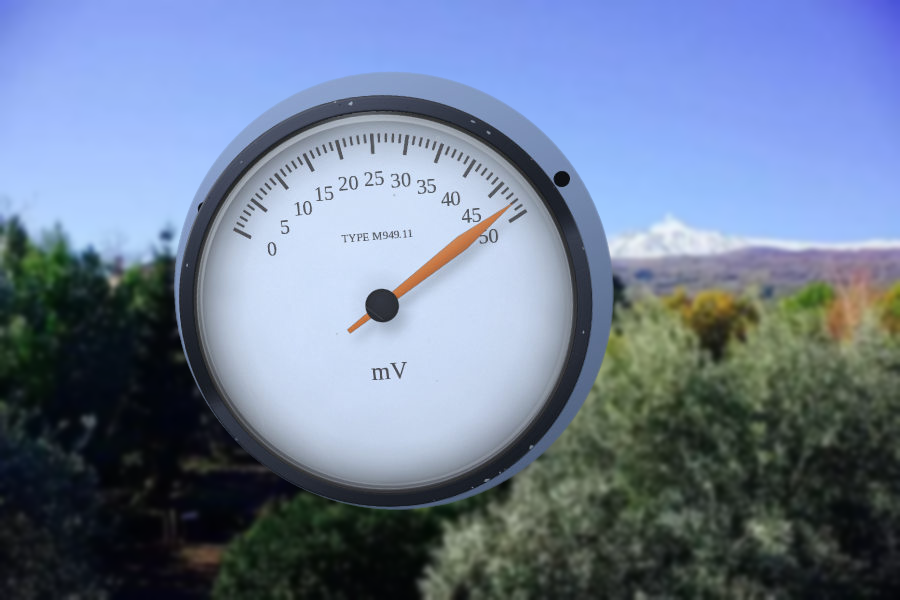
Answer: 48 mV
